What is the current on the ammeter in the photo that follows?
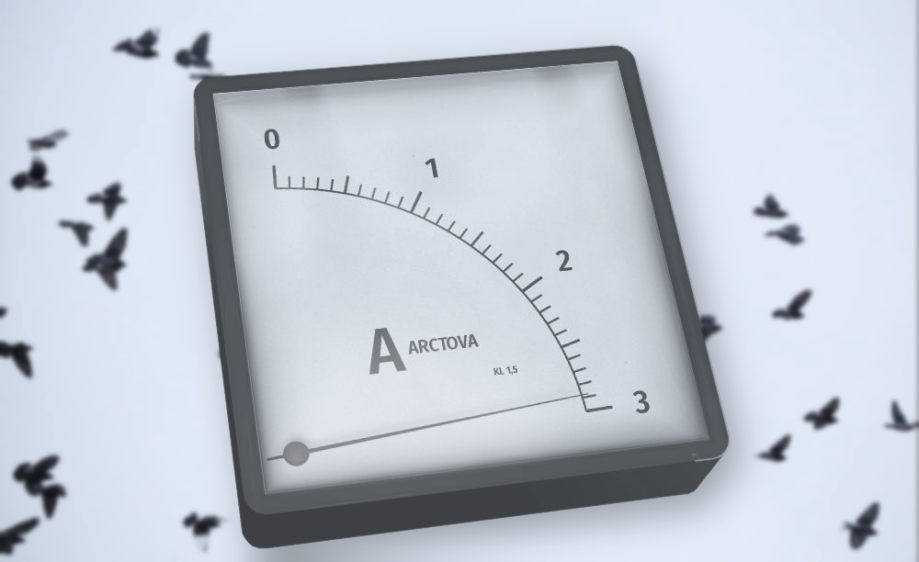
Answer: 2.9 A
